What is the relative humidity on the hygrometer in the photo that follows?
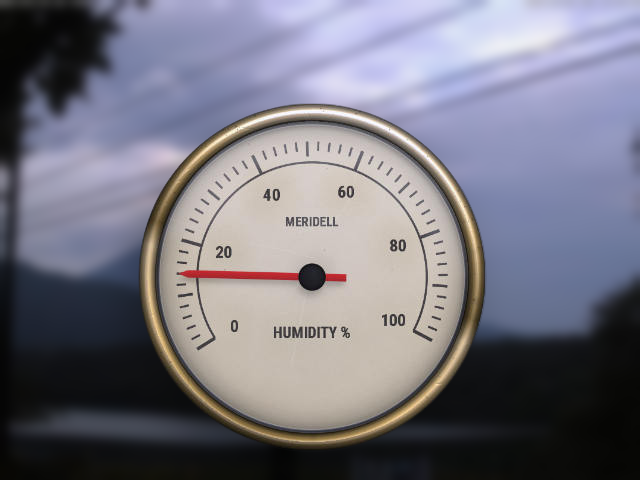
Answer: 14 %
